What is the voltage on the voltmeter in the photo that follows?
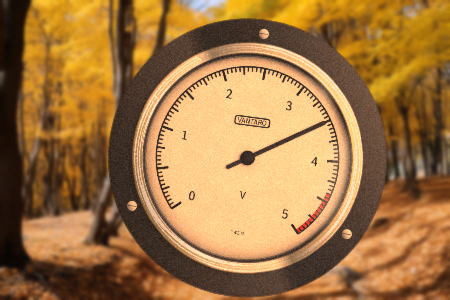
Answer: 3.5 V
